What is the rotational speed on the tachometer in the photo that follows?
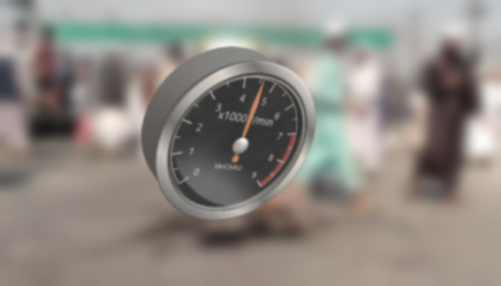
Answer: 4500 rpm
